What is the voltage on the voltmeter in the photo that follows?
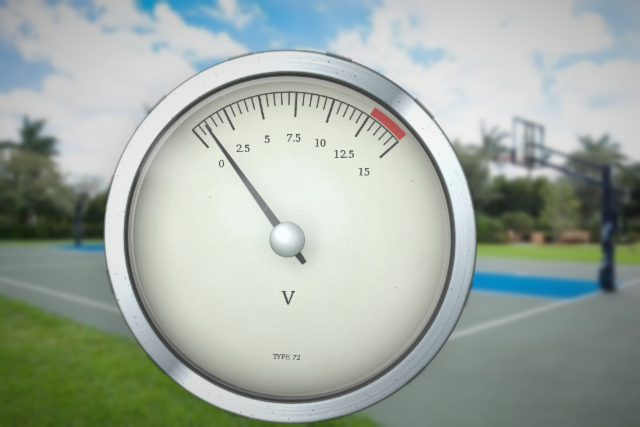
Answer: 1 V
